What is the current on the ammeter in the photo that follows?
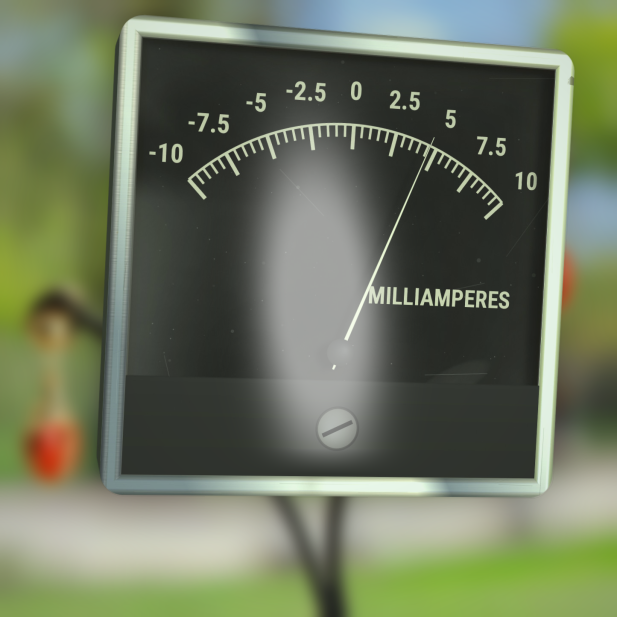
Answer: 4.5 mA
